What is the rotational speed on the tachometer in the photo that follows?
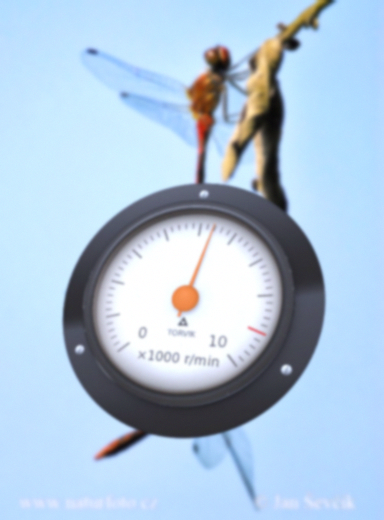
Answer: 5400 rpm
